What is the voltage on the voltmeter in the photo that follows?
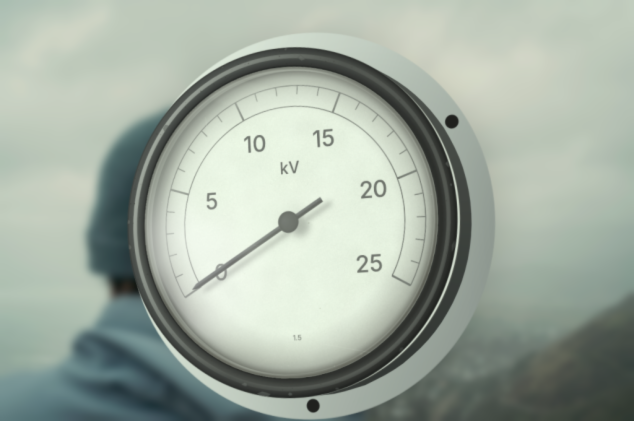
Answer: 0 kV
